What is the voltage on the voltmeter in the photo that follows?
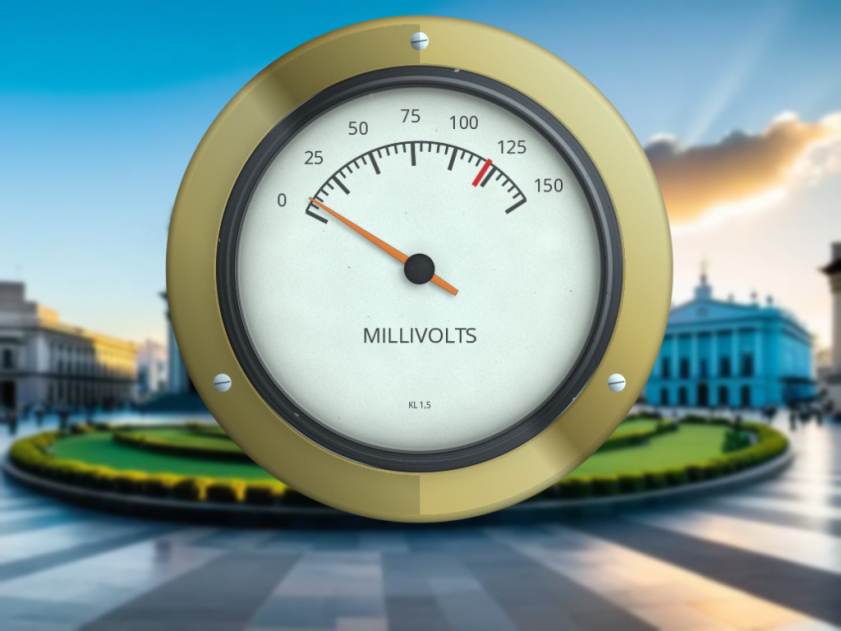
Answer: 7.5 mV
